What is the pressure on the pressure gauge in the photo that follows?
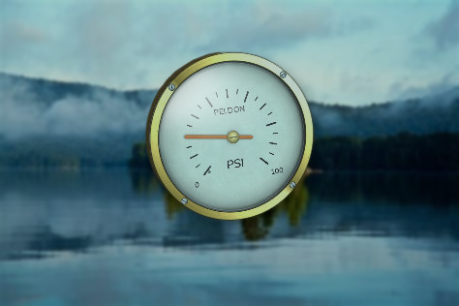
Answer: 20 psi
